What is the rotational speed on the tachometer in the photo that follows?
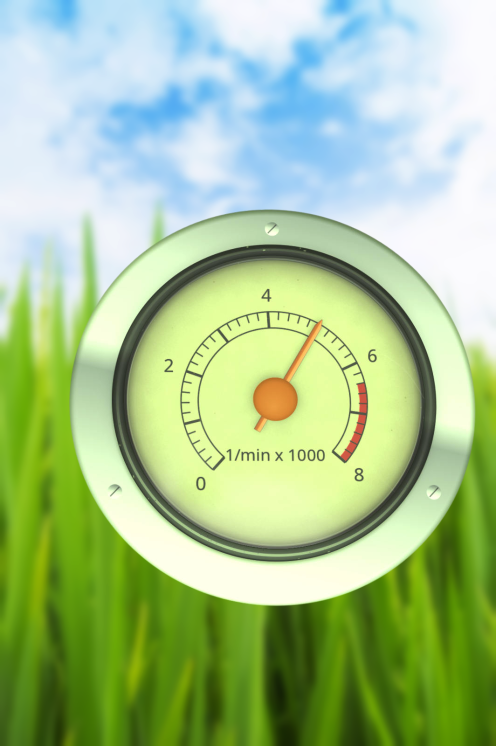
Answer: 5000 rpm
